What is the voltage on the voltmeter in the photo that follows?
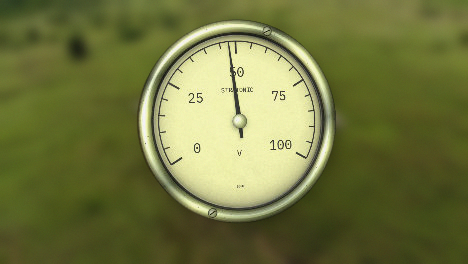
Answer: 47.5 V
